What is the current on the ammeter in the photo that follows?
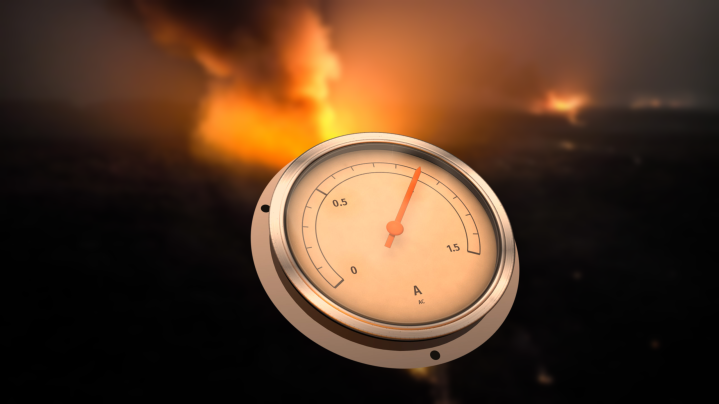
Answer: 1 A
